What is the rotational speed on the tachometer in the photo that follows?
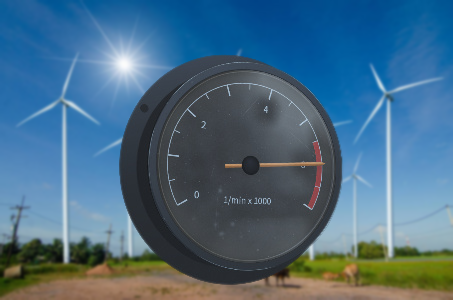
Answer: 6000 rpm
